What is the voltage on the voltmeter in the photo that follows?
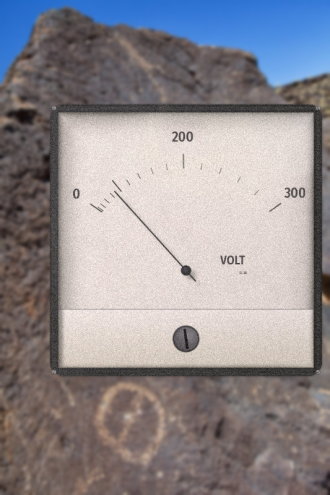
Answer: 90 V
